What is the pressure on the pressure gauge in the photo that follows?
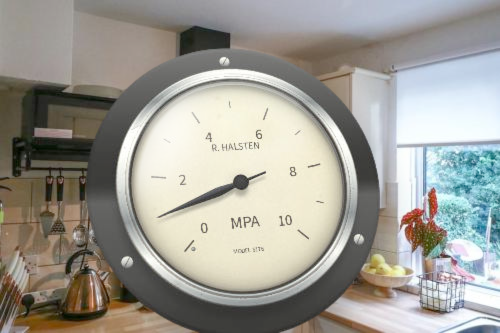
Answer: 1 MPa
